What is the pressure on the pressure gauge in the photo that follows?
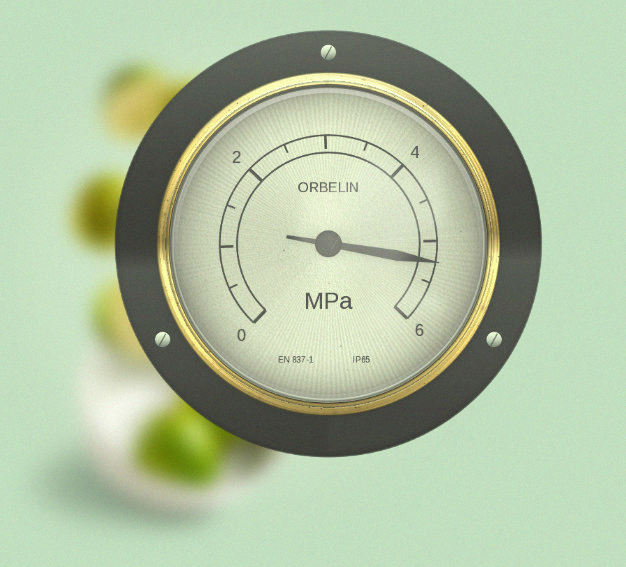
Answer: 5.25 MPa
